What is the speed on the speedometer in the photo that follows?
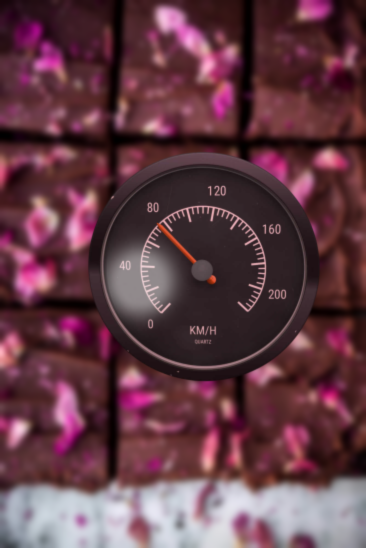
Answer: 76 km/h
